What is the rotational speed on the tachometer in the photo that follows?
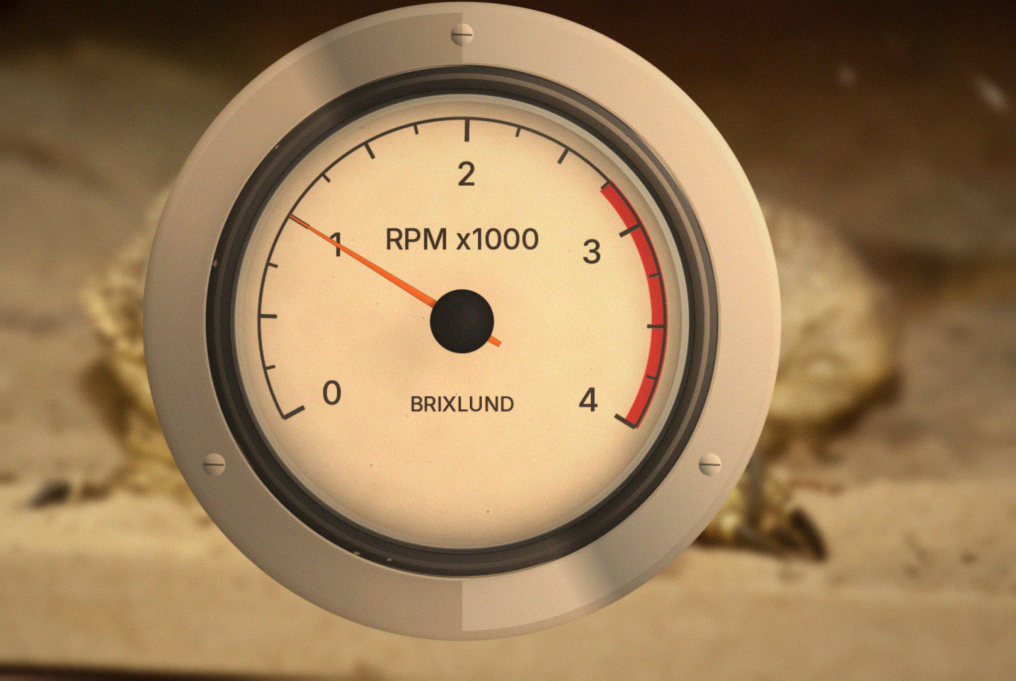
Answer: 1000 rpm
